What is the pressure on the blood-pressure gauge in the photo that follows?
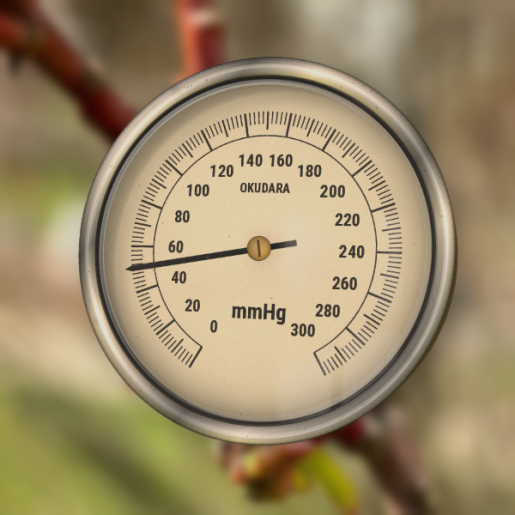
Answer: 50 mmHg
